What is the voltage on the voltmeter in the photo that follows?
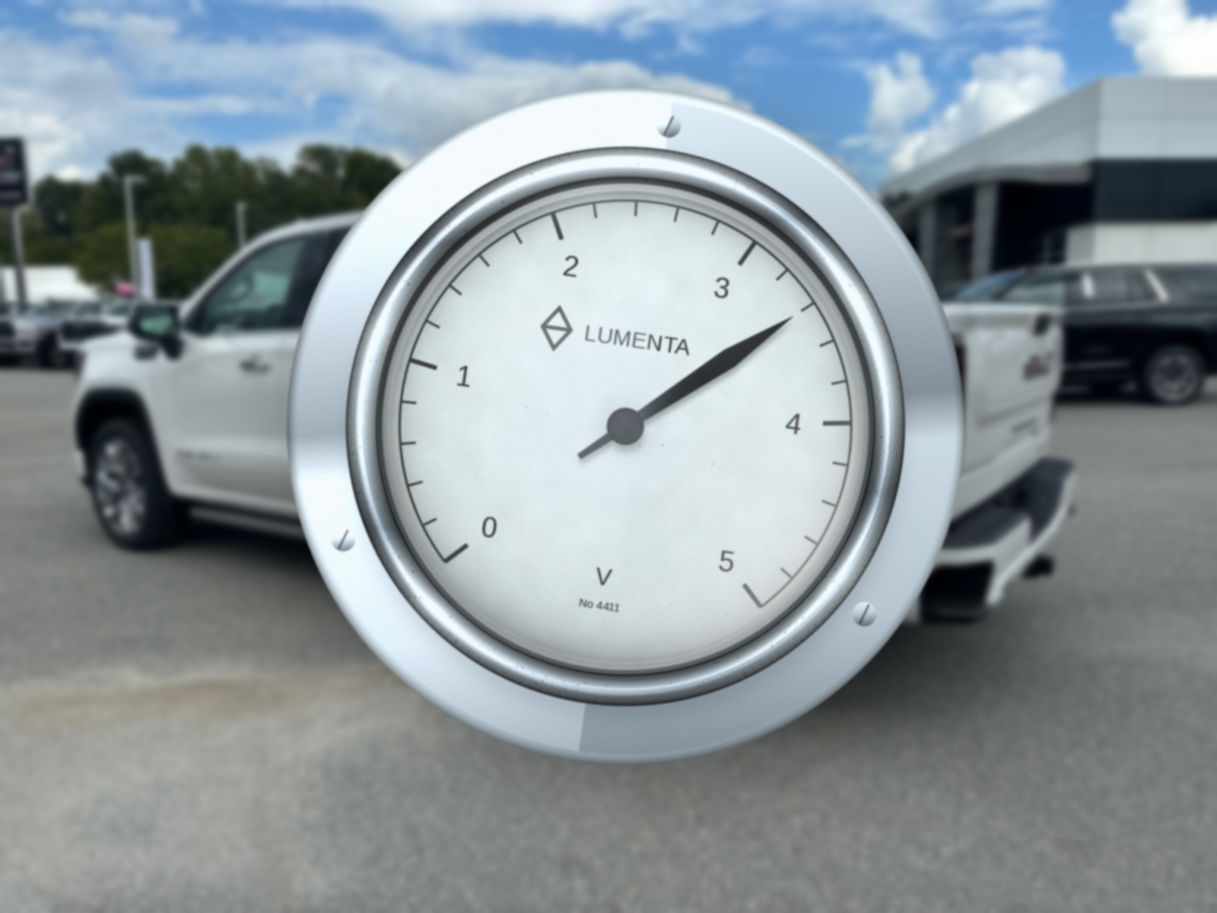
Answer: 3.4 V
